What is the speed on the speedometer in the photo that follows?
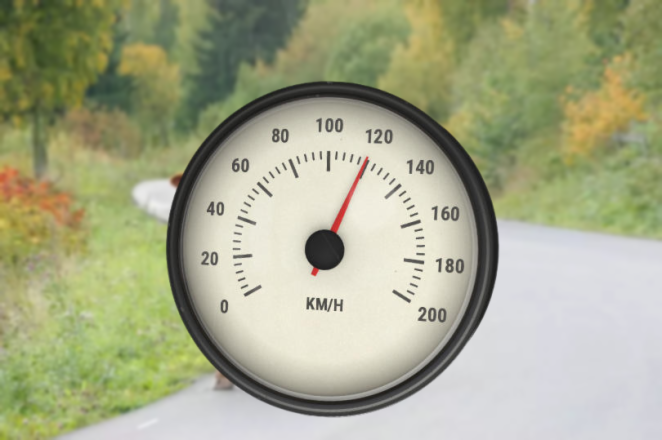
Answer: 120 km/h
